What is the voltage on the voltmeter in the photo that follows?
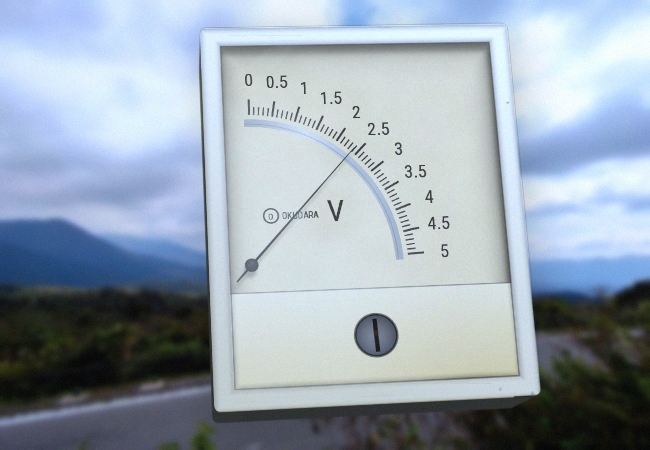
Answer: 2.4 V
